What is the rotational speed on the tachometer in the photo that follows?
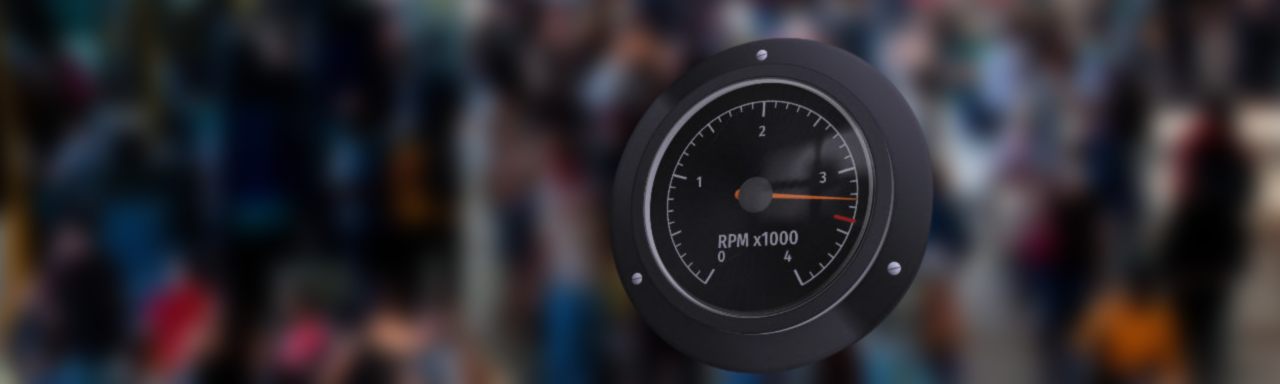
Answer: 3250 rpm
